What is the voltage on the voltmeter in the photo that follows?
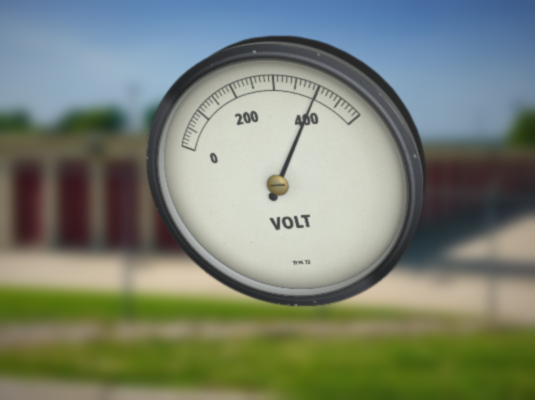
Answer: 400 V
